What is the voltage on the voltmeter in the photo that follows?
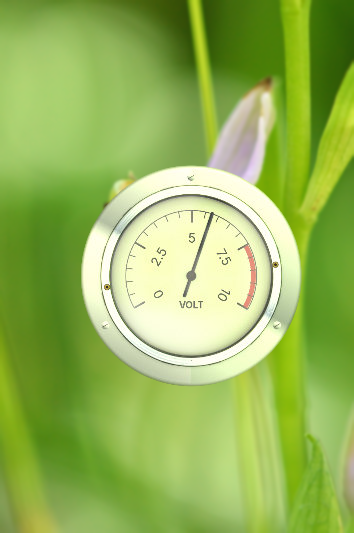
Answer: 5.75 V
